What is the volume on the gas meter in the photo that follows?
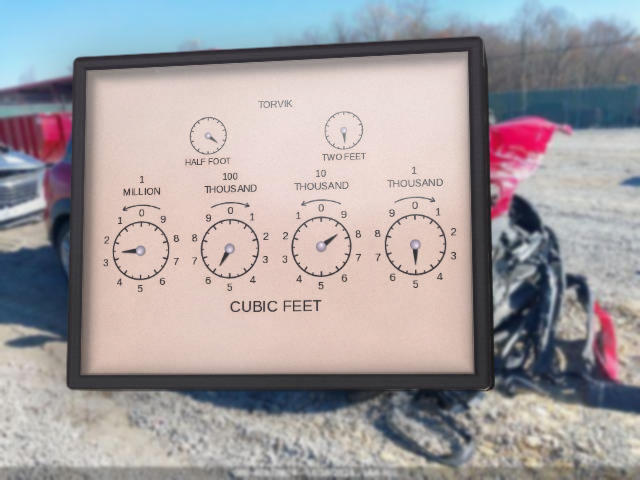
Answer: 258500 ft³
